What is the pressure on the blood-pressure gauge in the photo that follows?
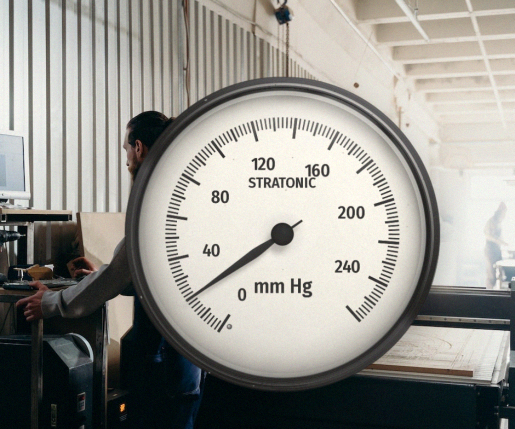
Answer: 20 mmHg
